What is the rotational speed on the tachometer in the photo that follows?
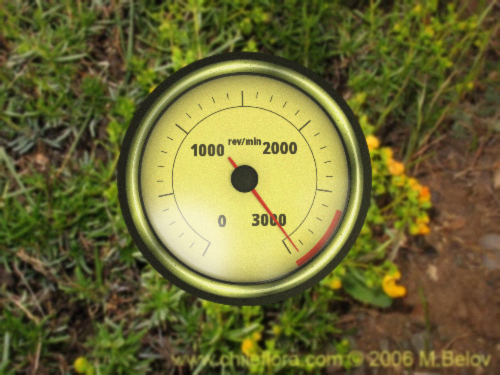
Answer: 2950 rpm
